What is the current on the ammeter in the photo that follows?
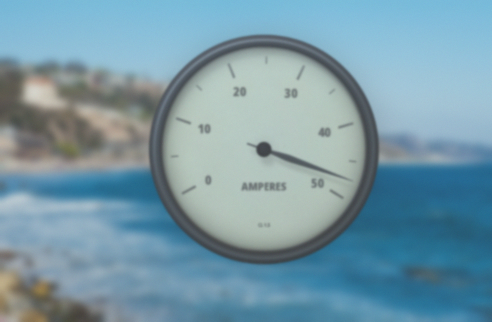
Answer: 47.5 A
